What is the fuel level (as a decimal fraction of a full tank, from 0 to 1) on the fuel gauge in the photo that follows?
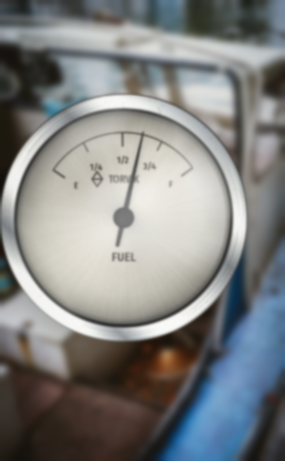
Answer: 0.625
